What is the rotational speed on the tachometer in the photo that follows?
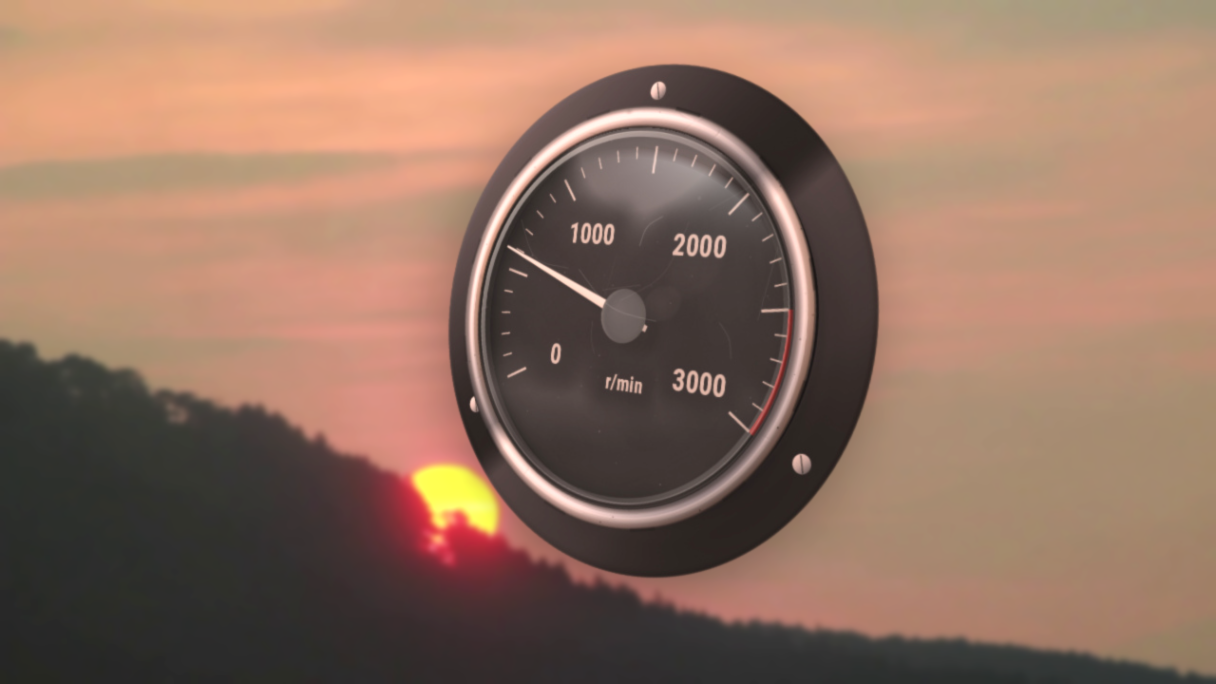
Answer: 600 rpm
